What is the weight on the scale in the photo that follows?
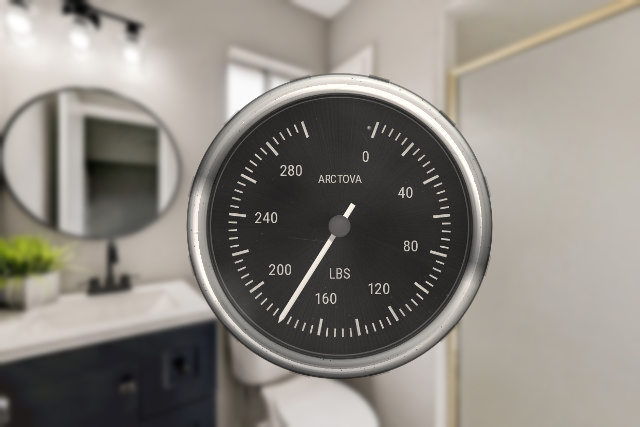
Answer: 180 lb
